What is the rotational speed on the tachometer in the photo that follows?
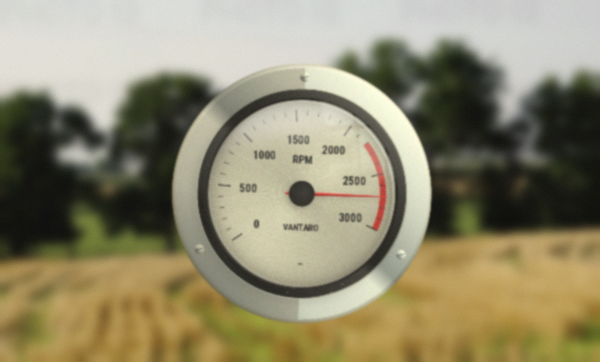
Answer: 2700 rpm
